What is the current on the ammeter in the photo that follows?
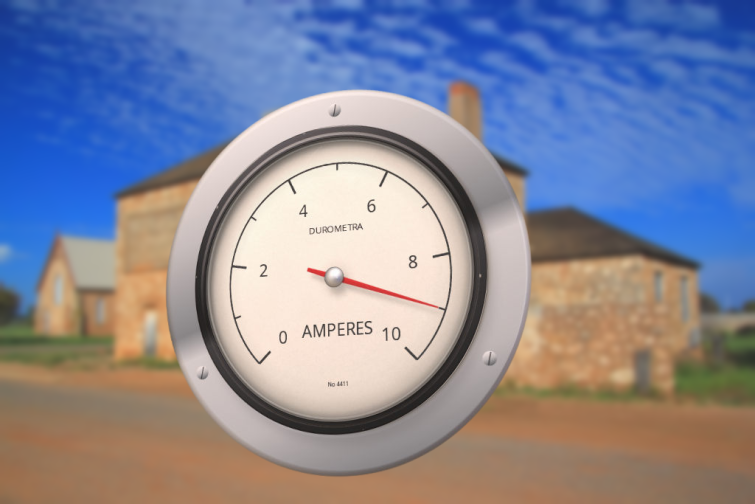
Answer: 9 A
